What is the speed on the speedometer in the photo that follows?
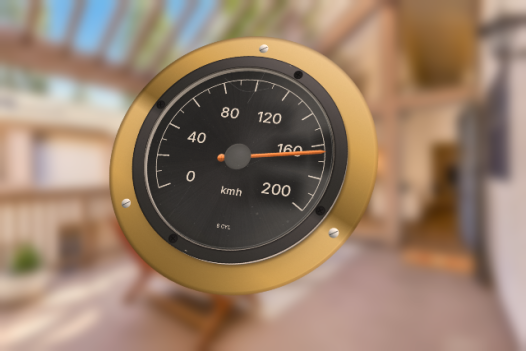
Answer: 165 km/h
